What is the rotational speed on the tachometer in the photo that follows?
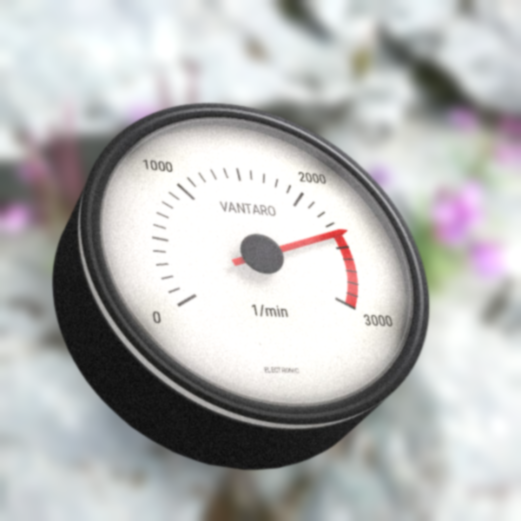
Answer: 2400 rpm
